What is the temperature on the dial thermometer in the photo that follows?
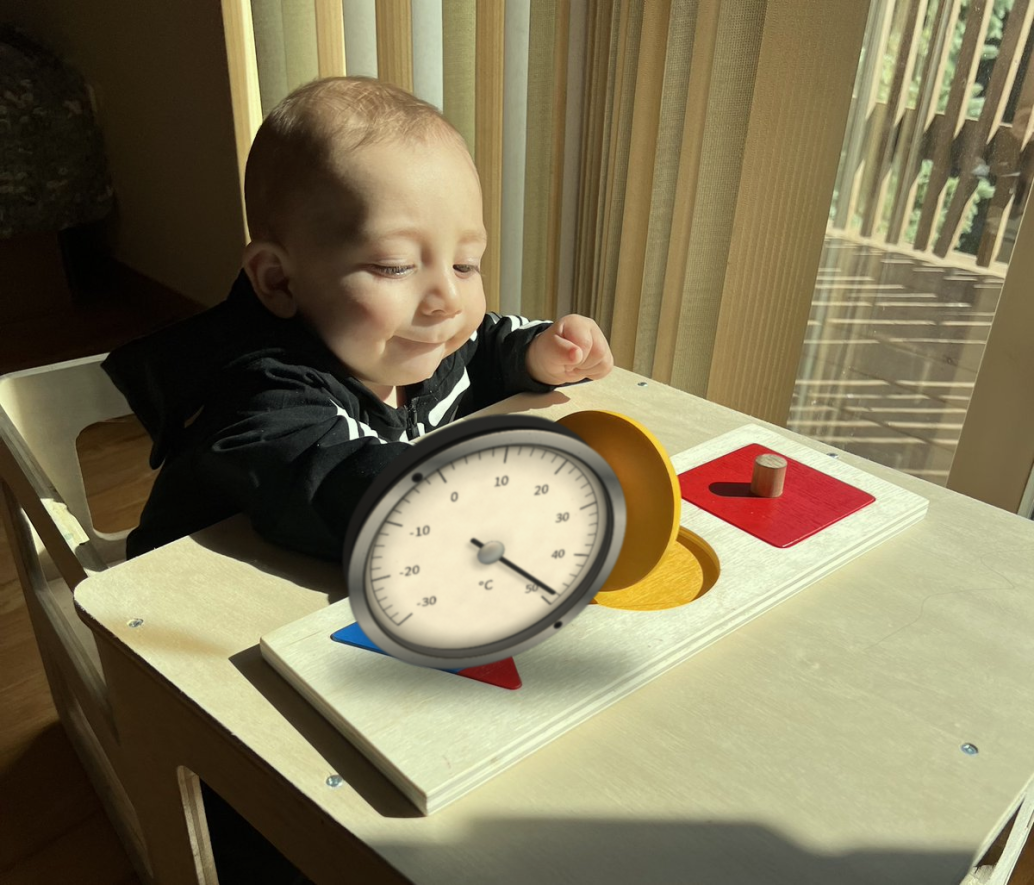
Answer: 48 °C
